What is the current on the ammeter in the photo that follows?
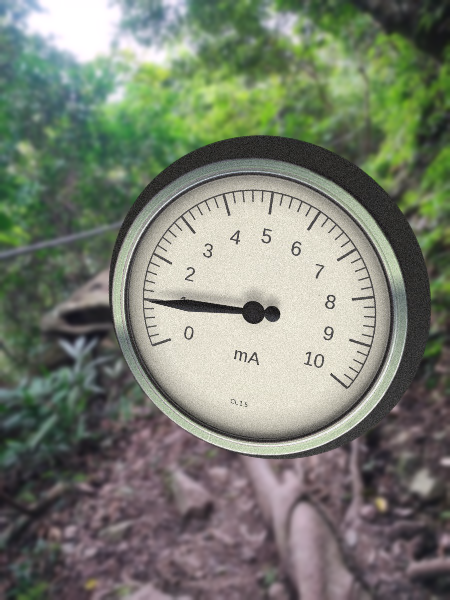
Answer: 1 mA
